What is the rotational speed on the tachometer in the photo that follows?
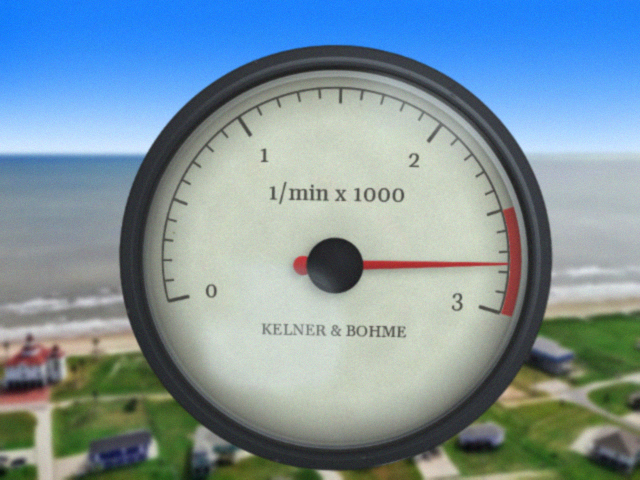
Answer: 2750 rpm
